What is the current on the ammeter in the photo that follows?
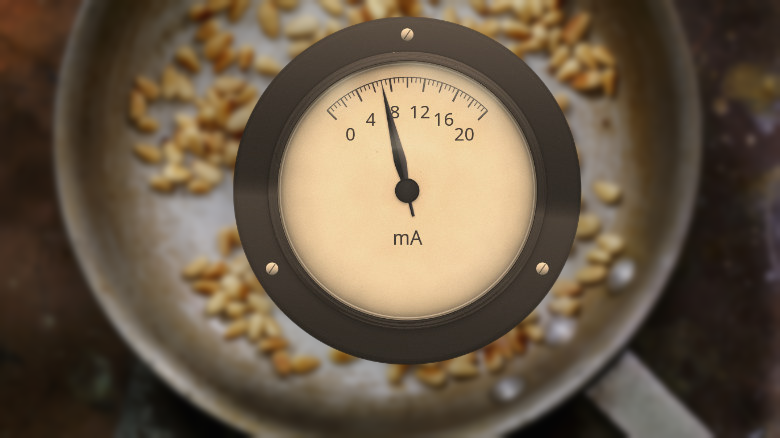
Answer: 7 mA
